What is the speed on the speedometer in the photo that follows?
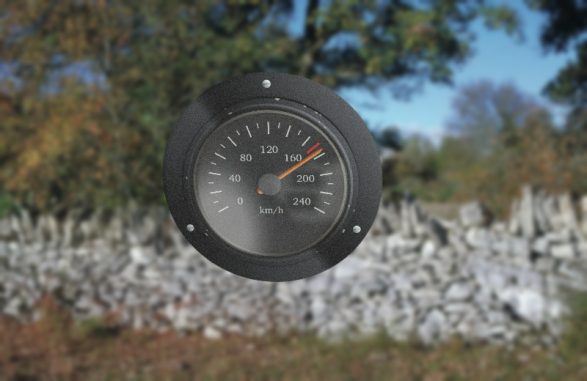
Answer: 175 km/h
